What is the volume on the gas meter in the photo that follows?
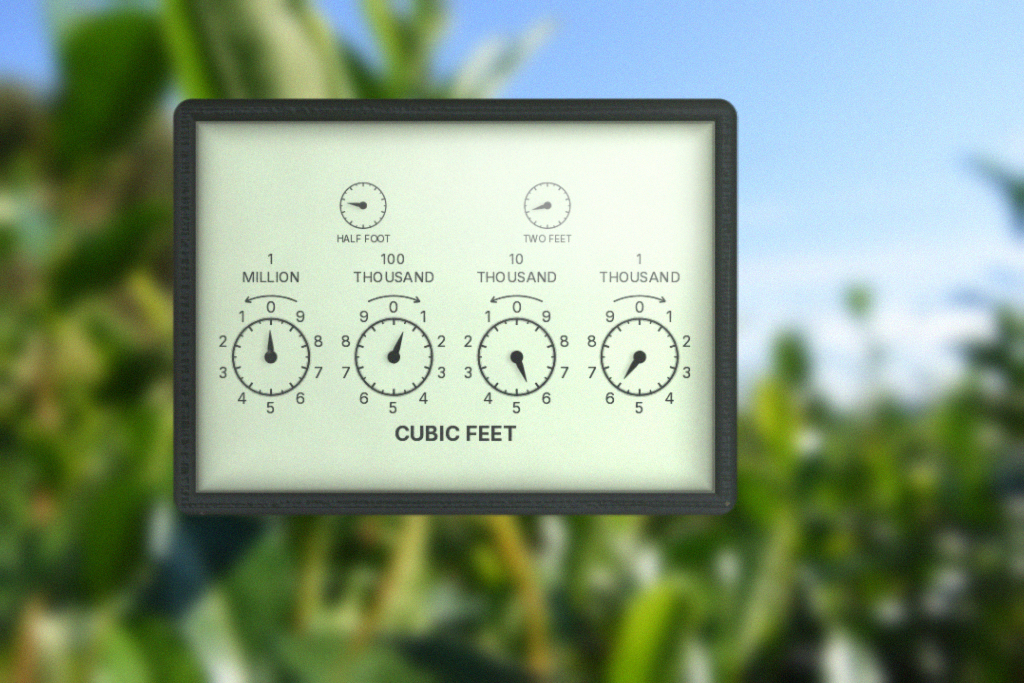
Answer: 5600 ft³
